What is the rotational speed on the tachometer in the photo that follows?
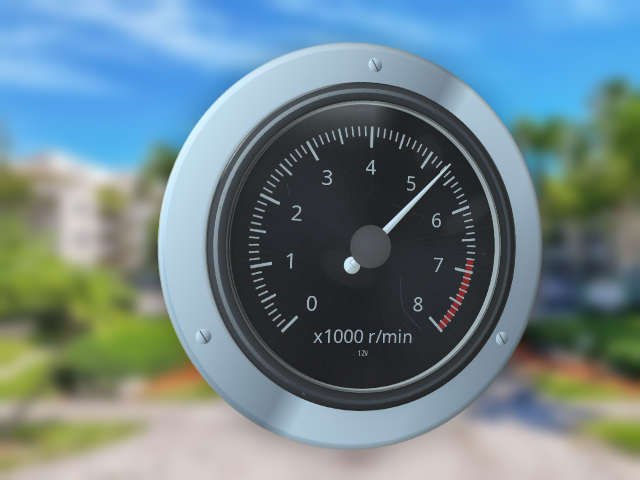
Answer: 5300 rpm
